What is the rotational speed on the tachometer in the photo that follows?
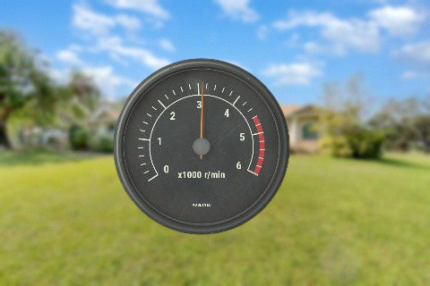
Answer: 3100 rpm
